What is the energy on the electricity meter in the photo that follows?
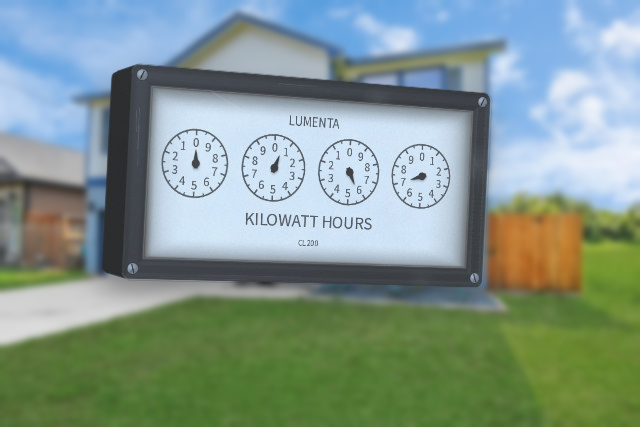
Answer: 57 kWh
